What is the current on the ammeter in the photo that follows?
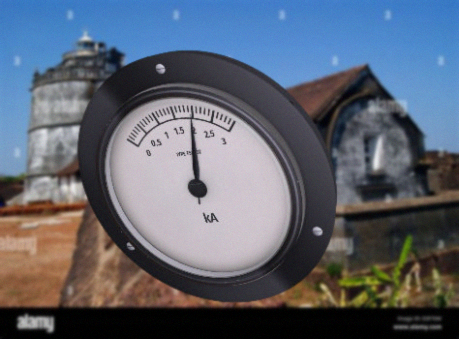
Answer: 2 kA
